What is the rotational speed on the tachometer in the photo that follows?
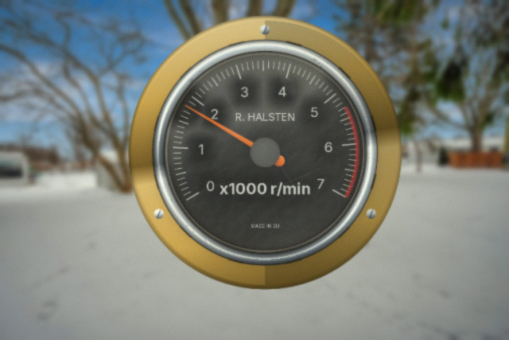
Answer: 1800 rpm
